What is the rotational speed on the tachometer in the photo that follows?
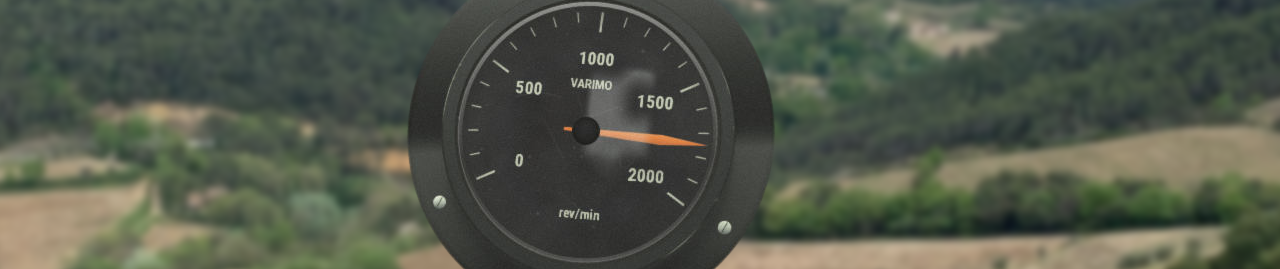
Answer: 1750 rpm
